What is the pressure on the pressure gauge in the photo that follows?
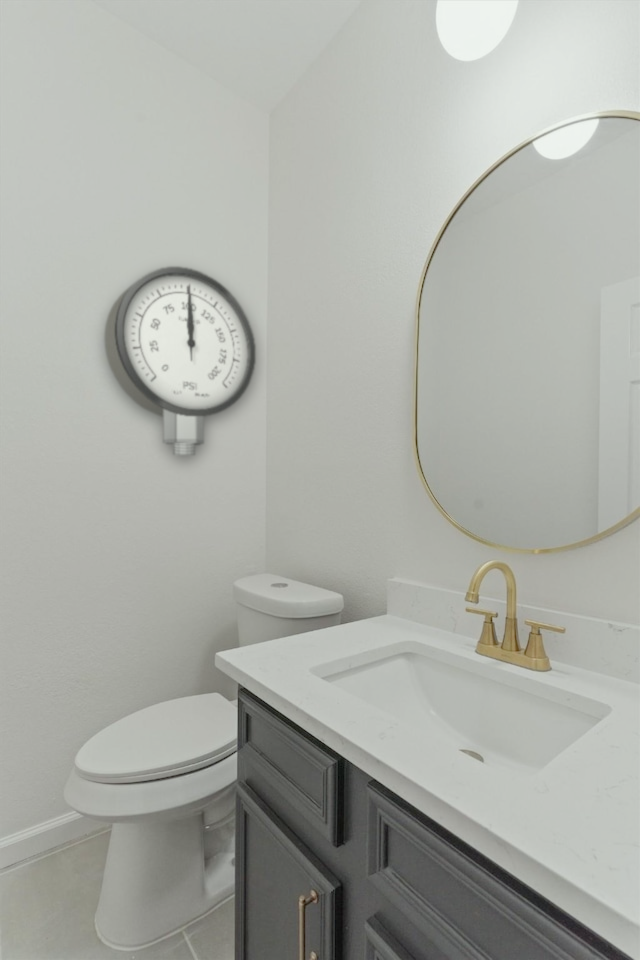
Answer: 100 psi
